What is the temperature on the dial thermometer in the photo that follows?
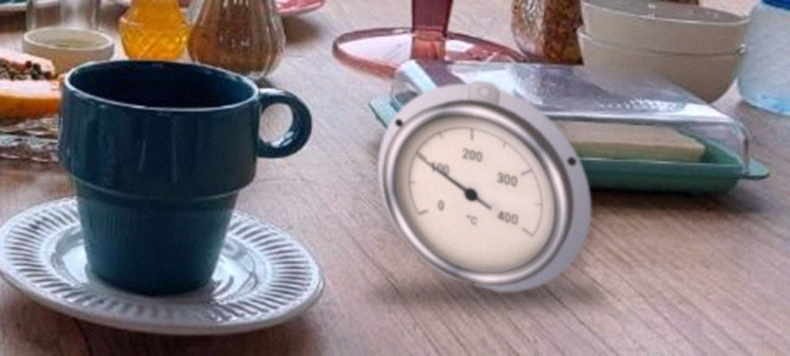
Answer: 100 °C
